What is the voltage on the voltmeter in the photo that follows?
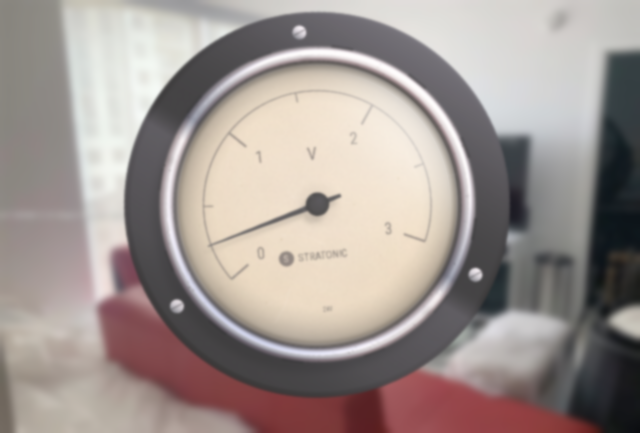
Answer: 0.25 V
